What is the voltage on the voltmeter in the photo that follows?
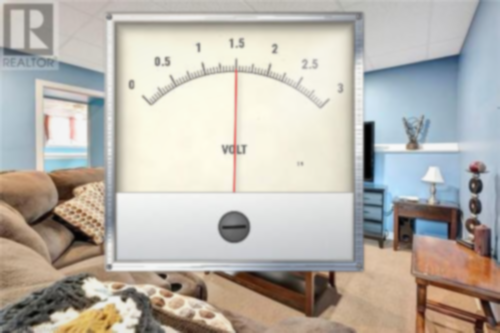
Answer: 1.5 V
